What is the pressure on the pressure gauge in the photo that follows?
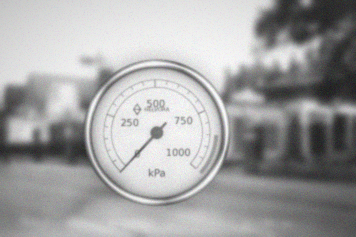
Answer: 0 kPa
